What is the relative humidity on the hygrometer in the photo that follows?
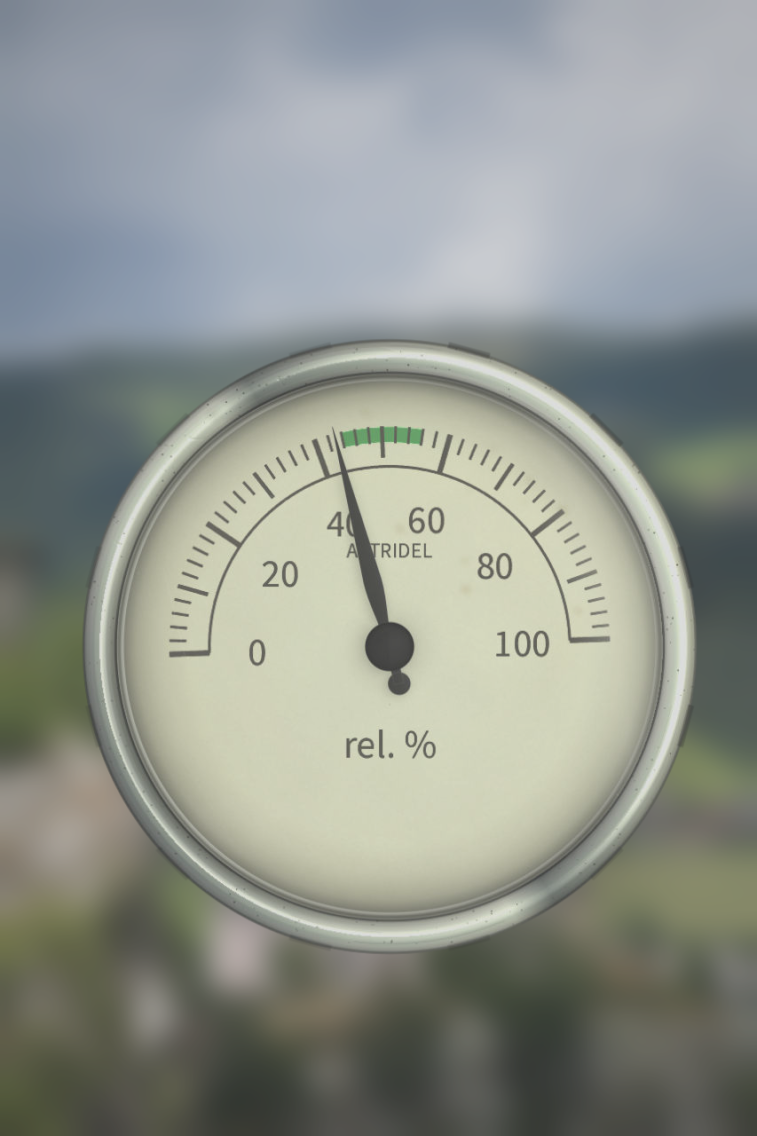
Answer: 43 %
